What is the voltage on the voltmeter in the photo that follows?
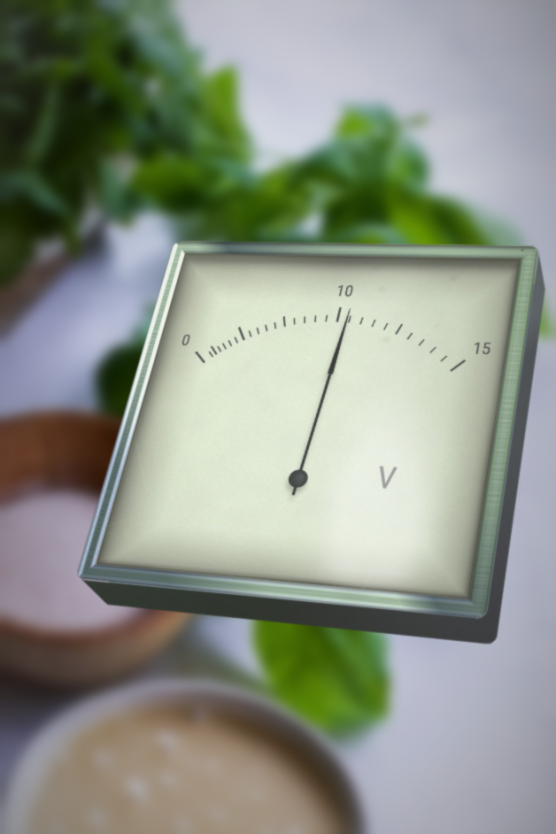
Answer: 10.5 V
